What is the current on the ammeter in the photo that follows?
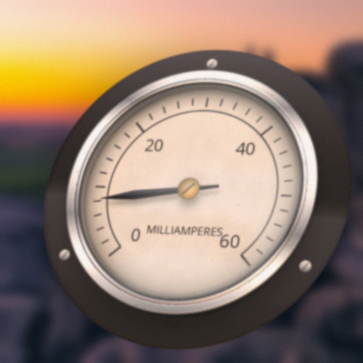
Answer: 8 mA
